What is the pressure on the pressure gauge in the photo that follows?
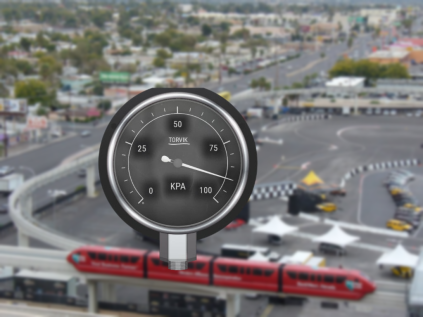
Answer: 90 kPa
